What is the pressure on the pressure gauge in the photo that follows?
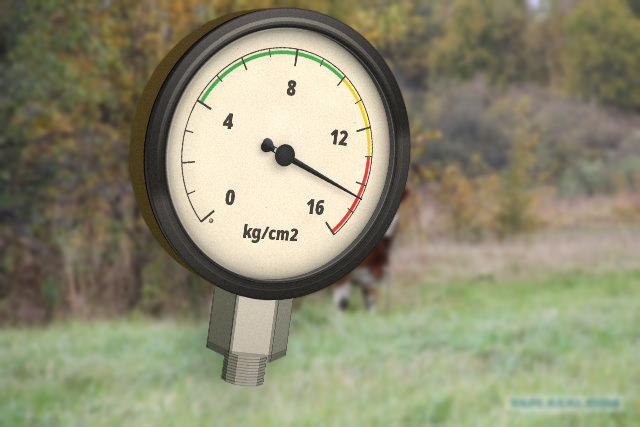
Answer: 14.5 kg/cm²
